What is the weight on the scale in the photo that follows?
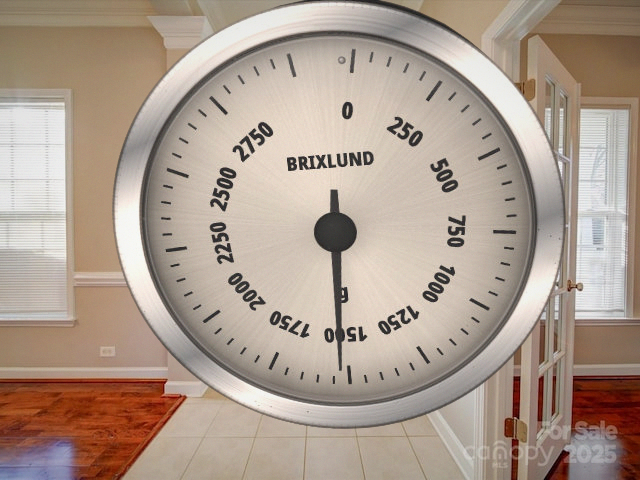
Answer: 1525 g
